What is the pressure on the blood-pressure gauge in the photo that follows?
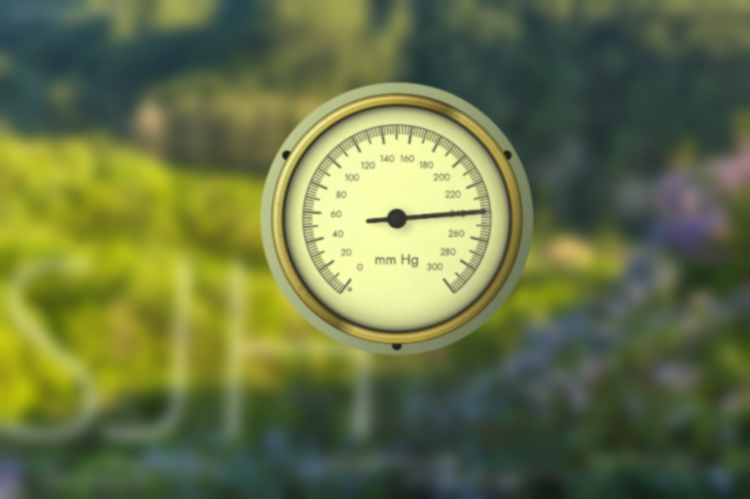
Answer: 240 mmHg
